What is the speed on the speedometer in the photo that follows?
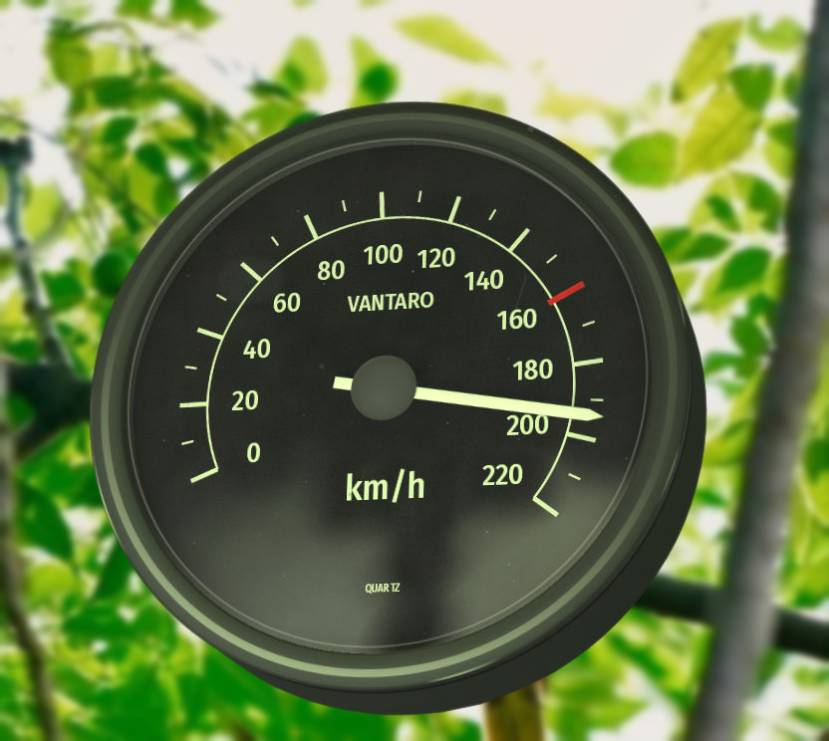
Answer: 195 km/h
